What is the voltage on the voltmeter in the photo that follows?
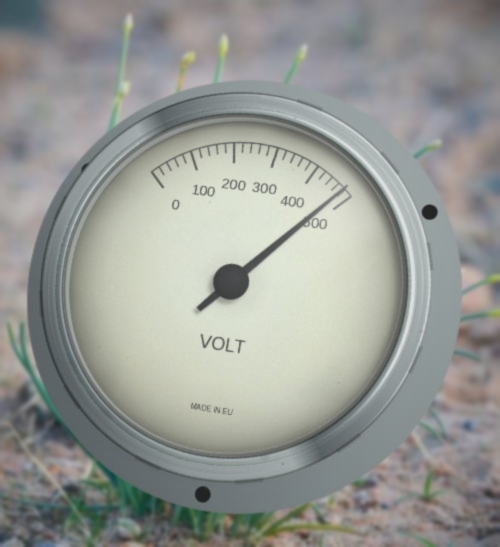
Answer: 480 V
